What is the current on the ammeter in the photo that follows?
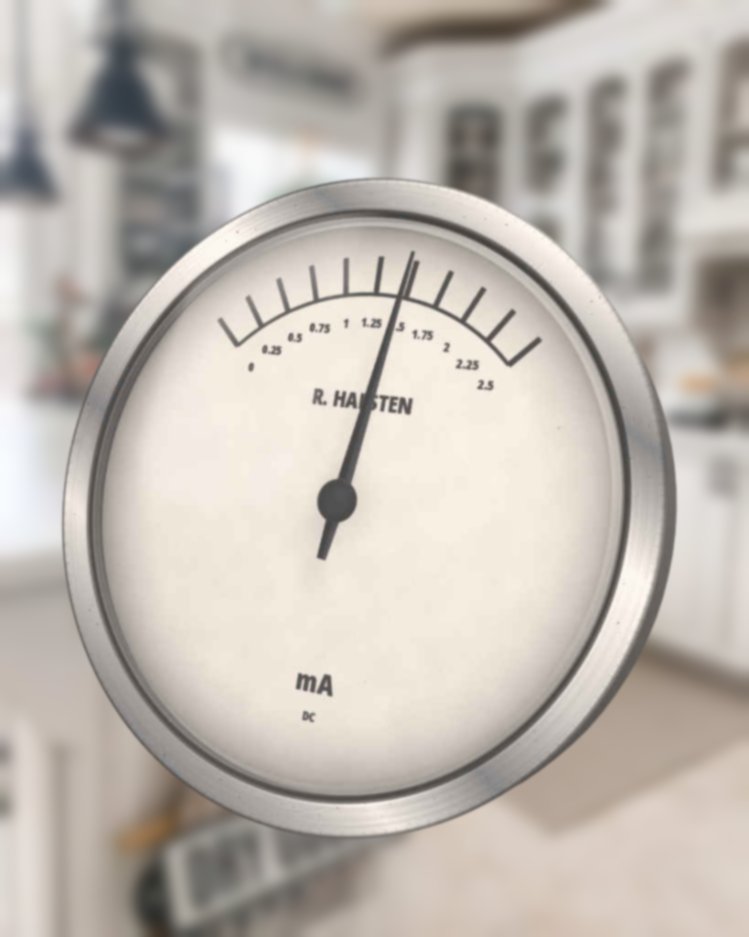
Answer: 1.5 mA
